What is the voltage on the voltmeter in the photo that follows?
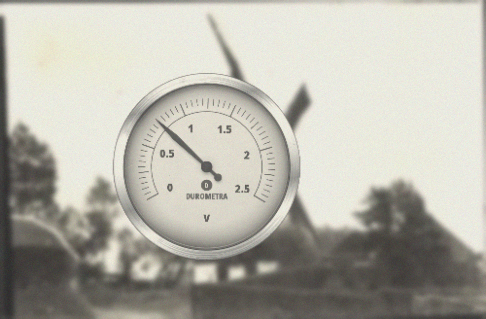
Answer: 0.75 V
